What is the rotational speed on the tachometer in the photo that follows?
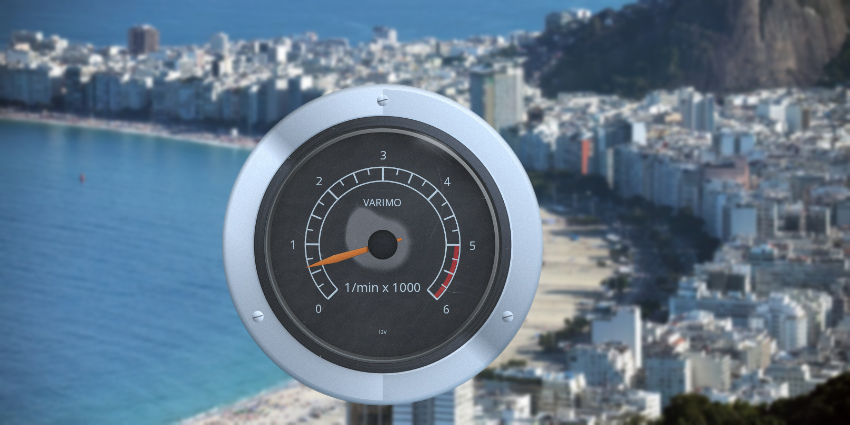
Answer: 625 rpm
